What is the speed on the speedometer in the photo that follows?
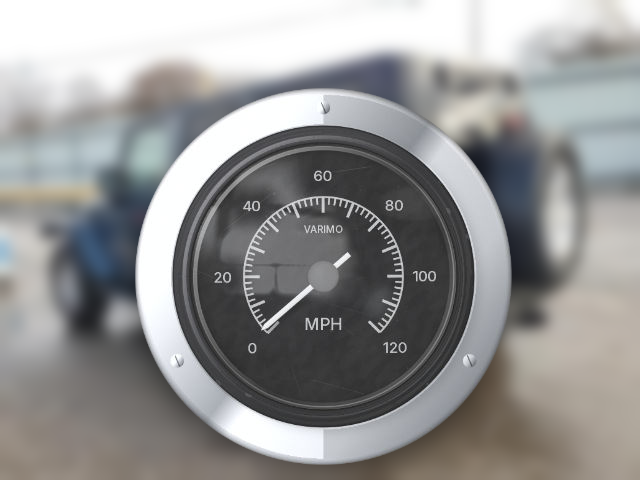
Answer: 2 mph
